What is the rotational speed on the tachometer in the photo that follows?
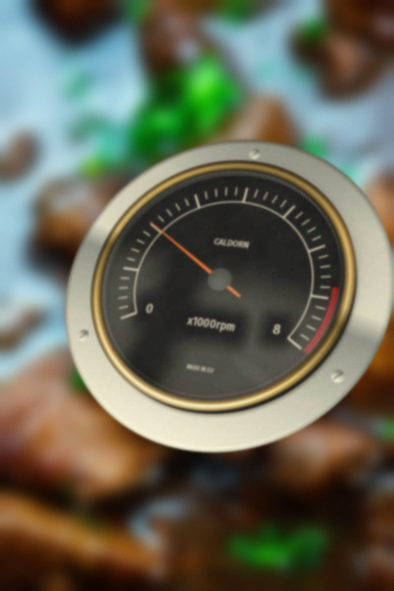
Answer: 2000 rpm
